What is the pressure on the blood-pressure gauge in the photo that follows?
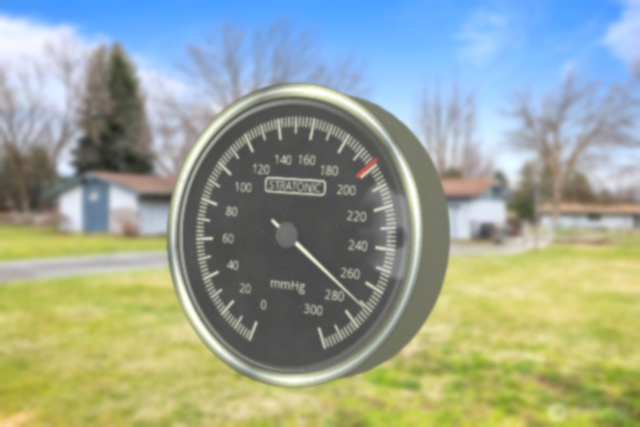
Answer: 270 mmHg
